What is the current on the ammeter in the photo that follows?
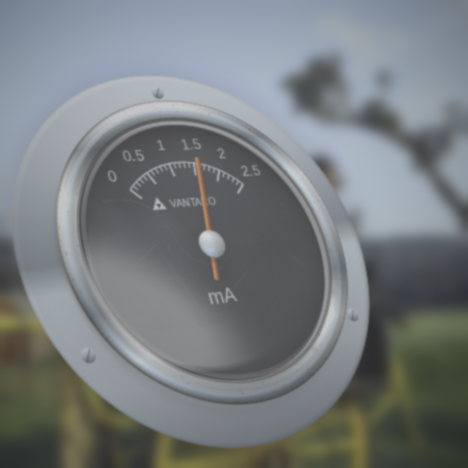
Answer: 1.5 mA
